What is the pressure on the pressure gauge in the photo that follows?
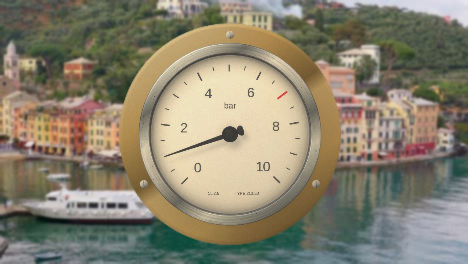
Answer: 1 bar
